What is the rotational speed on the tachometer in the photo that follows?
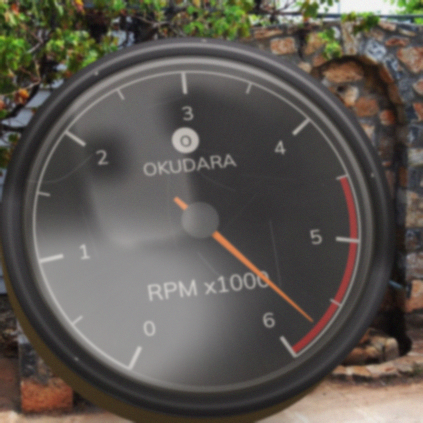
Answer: 5750 rpm
